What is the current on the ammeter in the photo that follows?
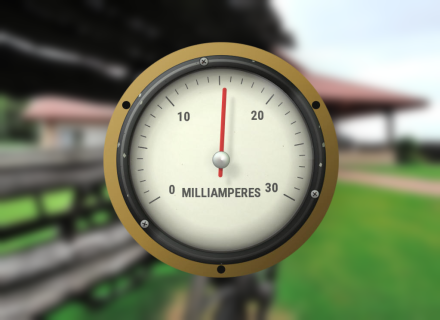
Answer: 15.5 mA
